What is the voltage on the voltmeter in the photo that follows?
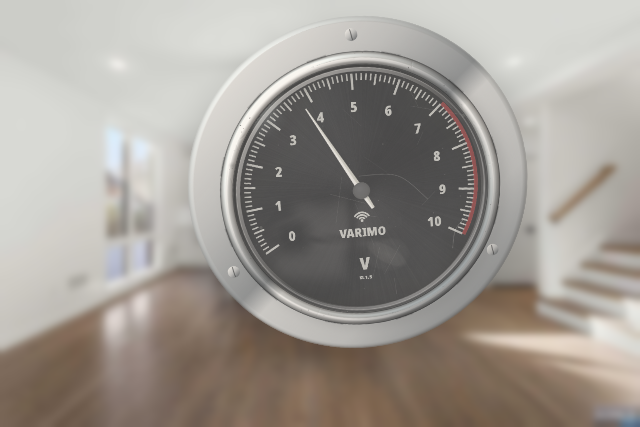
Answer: 3.8 V
